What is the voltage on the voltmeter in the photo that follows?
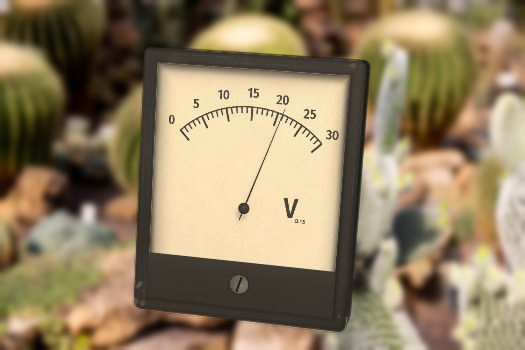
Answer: 21 V
